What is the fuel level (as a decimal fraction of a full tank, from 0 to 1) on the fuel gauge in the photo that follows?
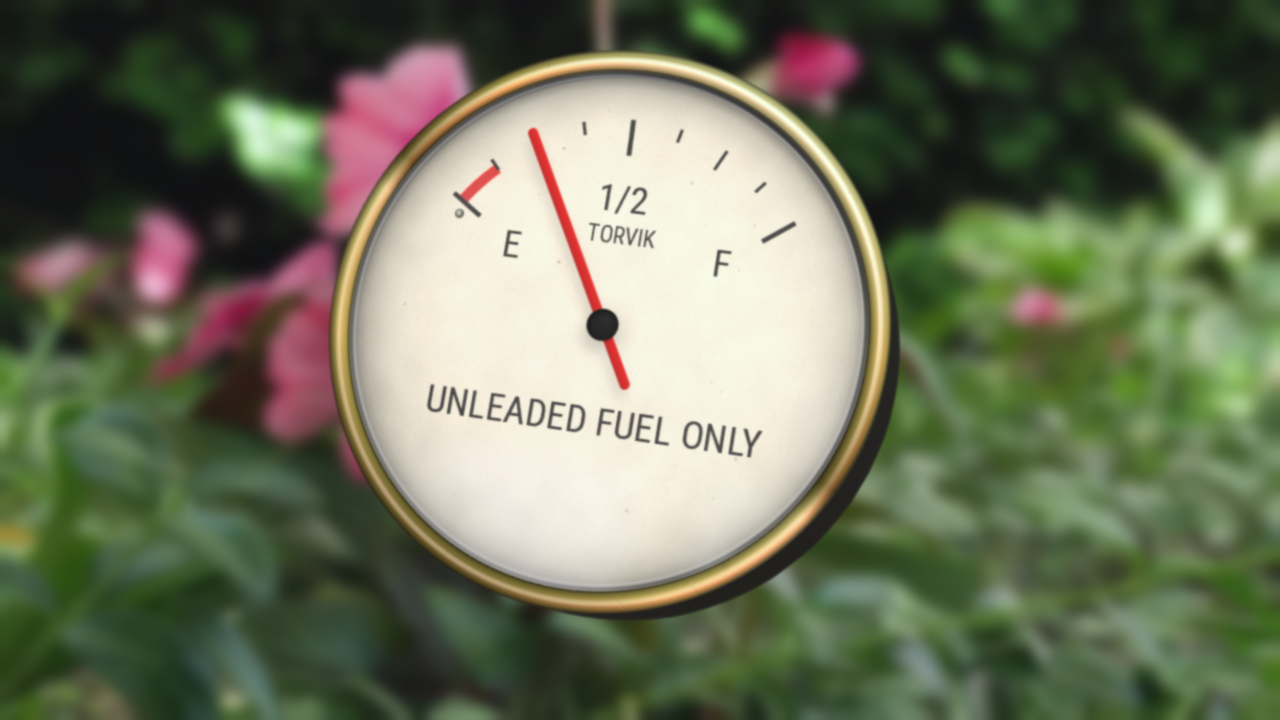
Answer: 0.25
